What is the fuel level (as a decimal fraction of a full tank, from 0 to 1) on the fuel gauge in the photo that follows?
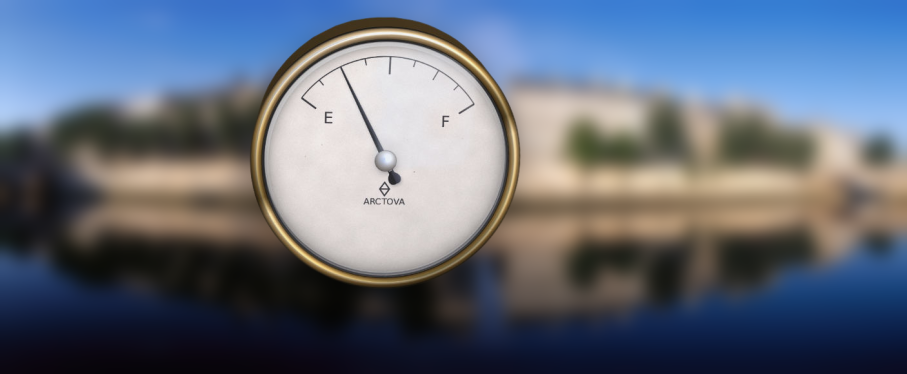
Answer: 0.25
